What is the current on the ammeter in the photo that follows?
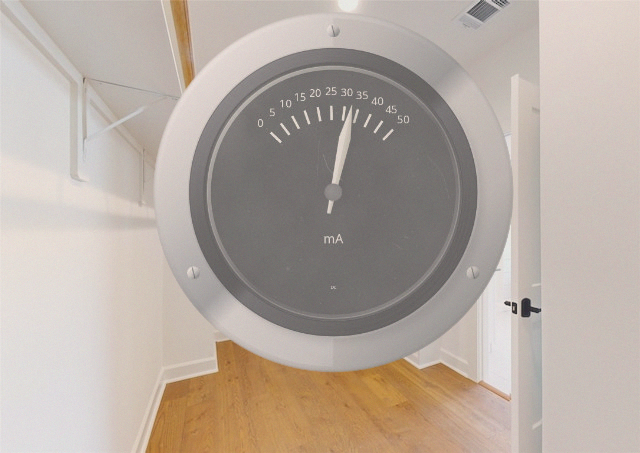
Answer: 32.5 mA
